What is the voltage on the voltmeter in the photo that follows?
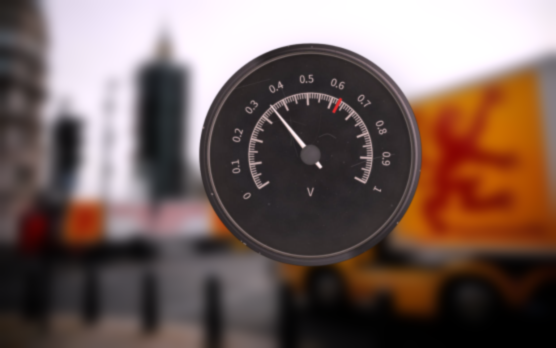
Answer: 0.35 V
